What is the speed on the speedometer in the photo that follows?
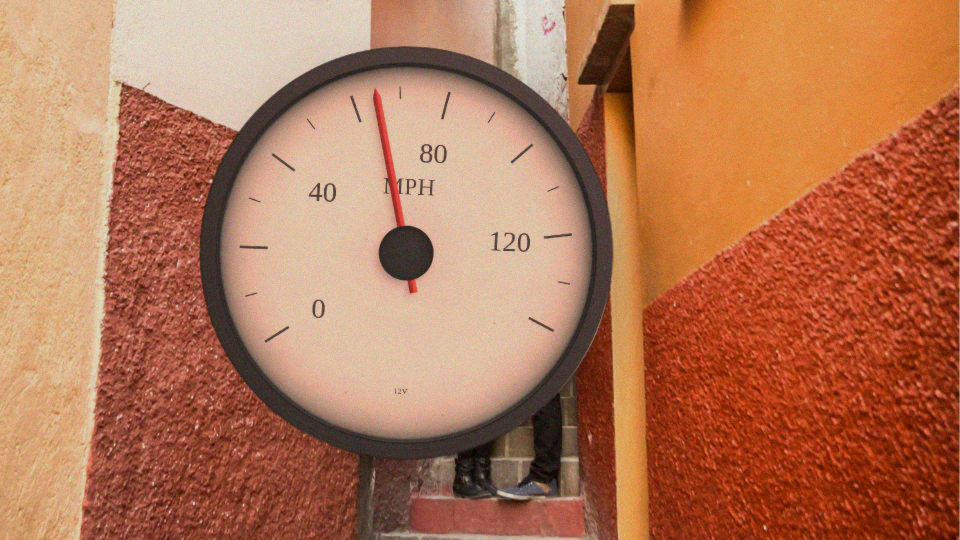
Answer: 65 mph
